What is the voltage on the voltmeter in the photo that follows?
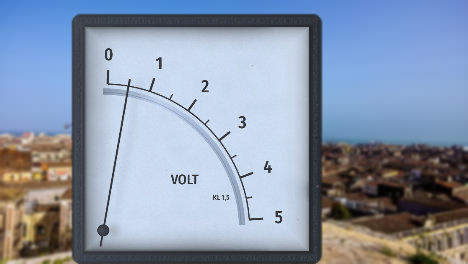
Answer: 0.5 V
